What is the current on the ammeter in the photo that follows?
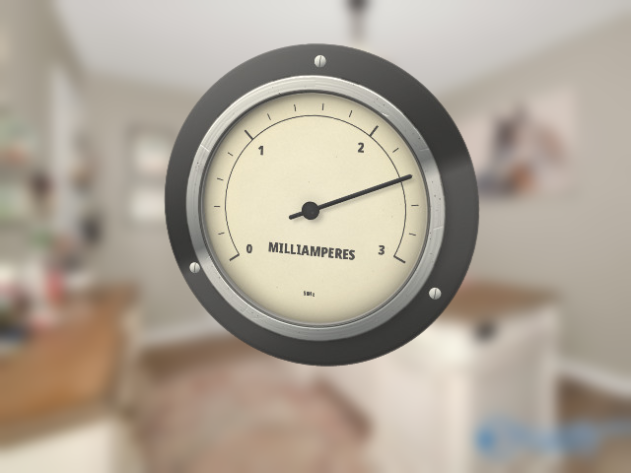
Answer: 2.4 mA
